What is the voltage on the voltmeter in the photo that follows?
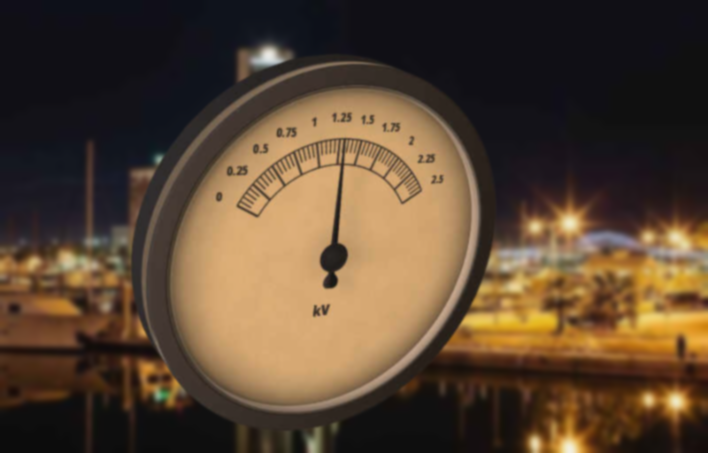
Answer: 1.25 kV
